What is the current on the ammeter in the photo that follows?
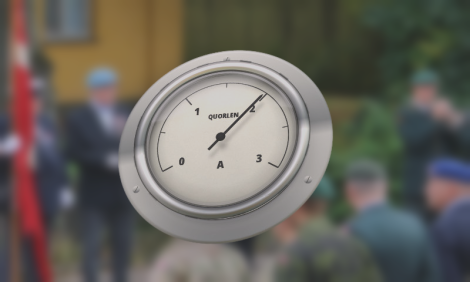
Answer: 2 A
